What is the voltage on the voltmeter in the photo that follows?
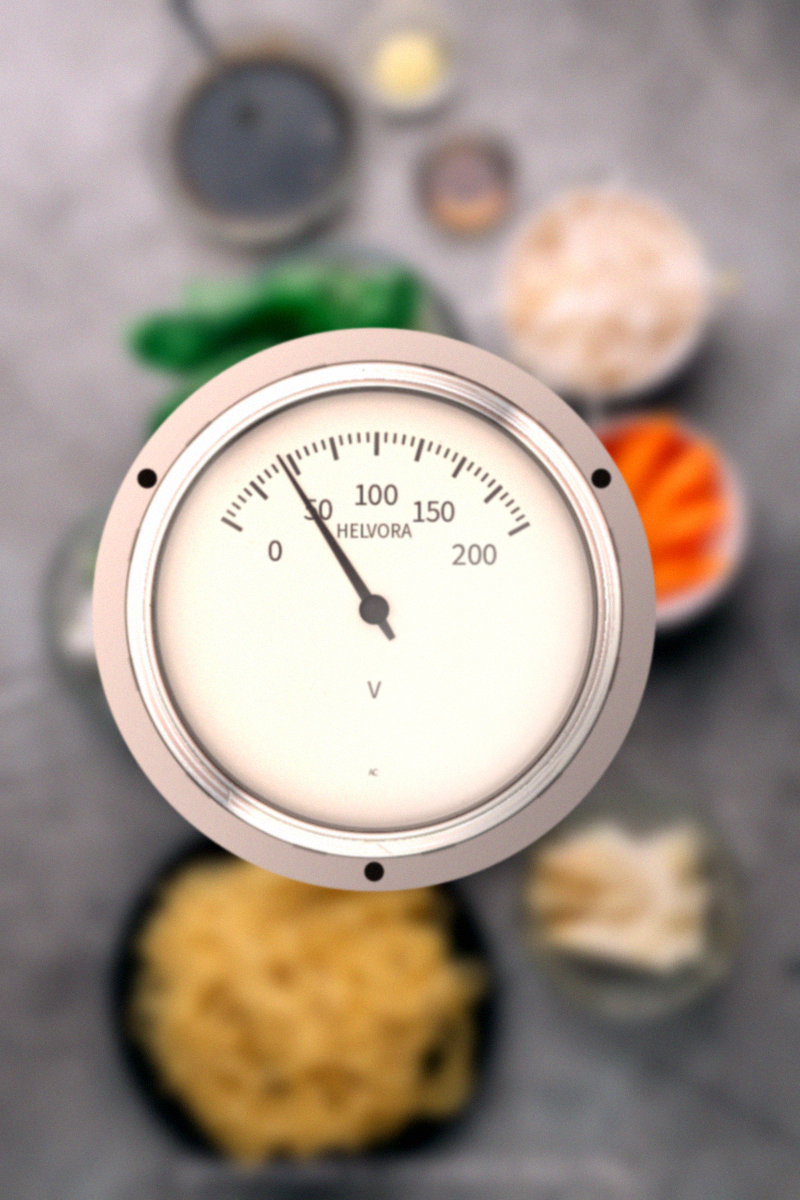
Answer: 45 V
